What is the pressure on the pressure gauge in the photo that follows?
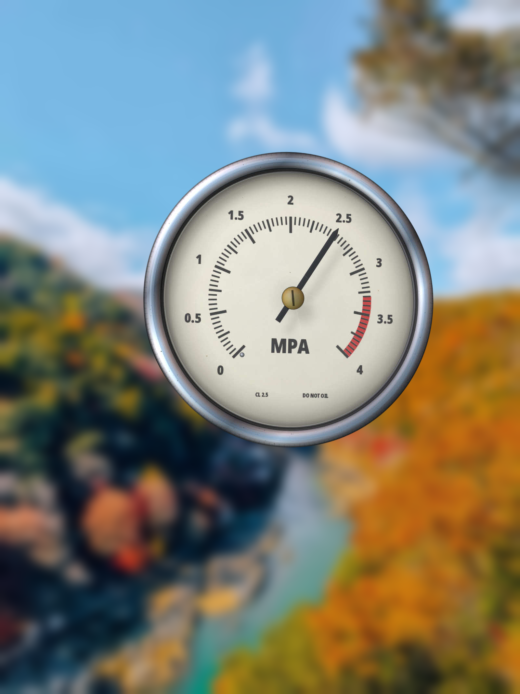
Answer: 2.5 MPa
